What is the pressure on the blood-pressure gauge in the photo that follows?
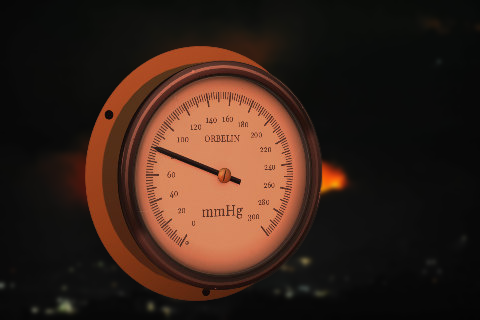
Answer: 80 mmHg
